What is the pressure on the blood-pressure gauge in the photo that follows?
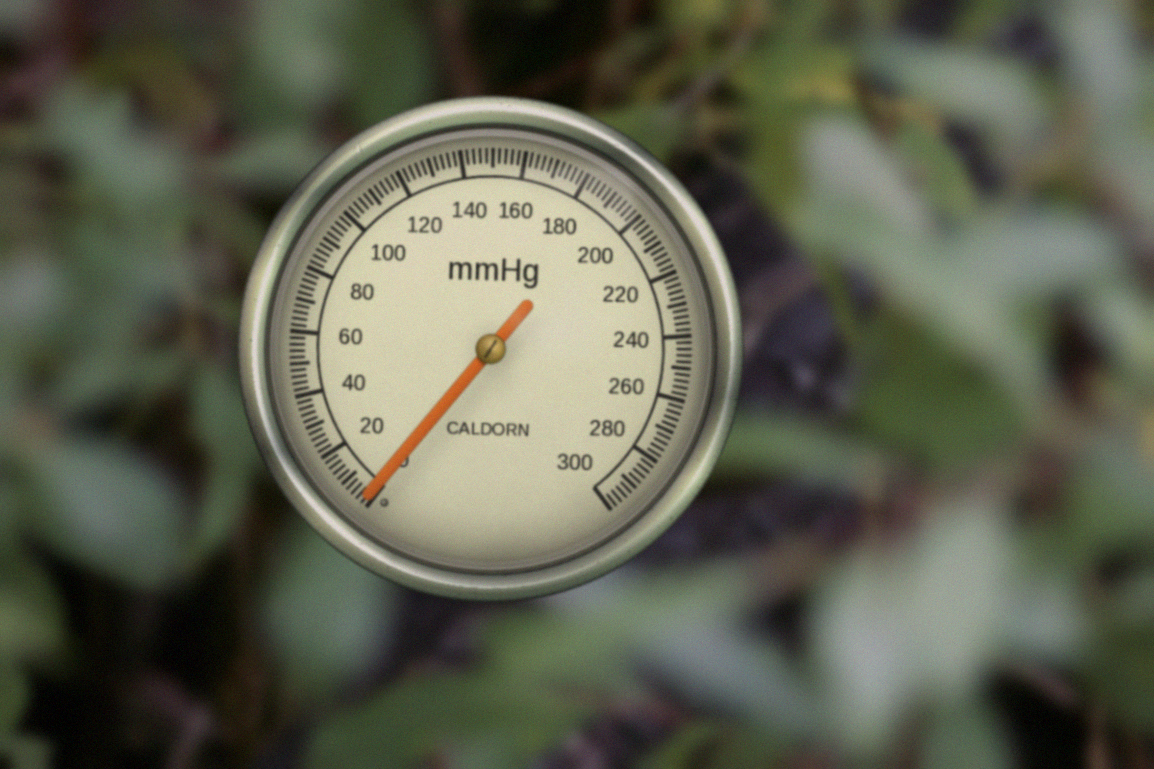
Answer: 2 mmHg
